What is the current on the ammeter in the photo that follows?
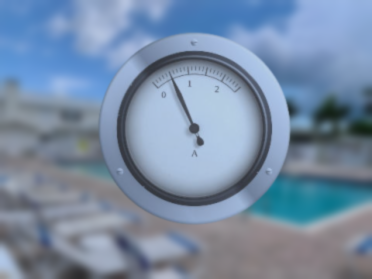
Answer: 0.5 A
